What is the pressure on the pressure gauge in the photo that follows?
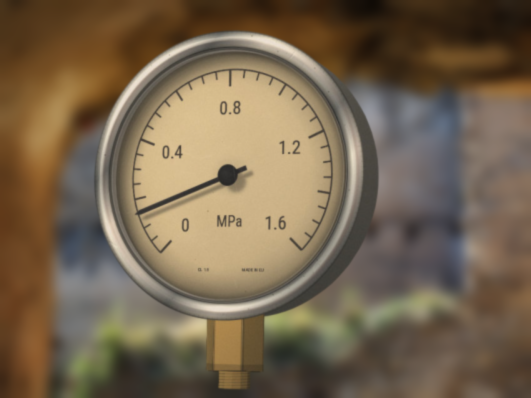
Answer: 0.15 MPa
